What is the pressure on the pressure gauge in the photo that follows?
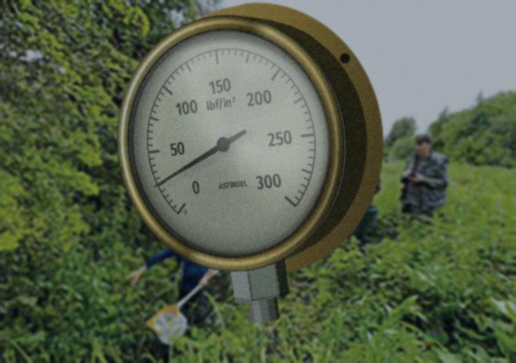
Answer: 25 psi
